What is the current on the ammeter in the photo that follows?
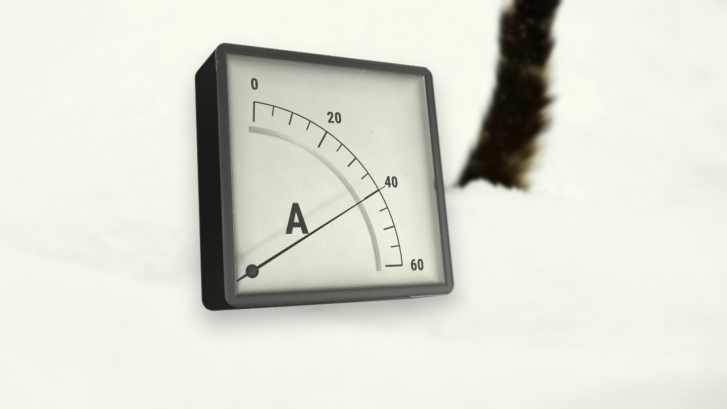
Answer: 40 A
